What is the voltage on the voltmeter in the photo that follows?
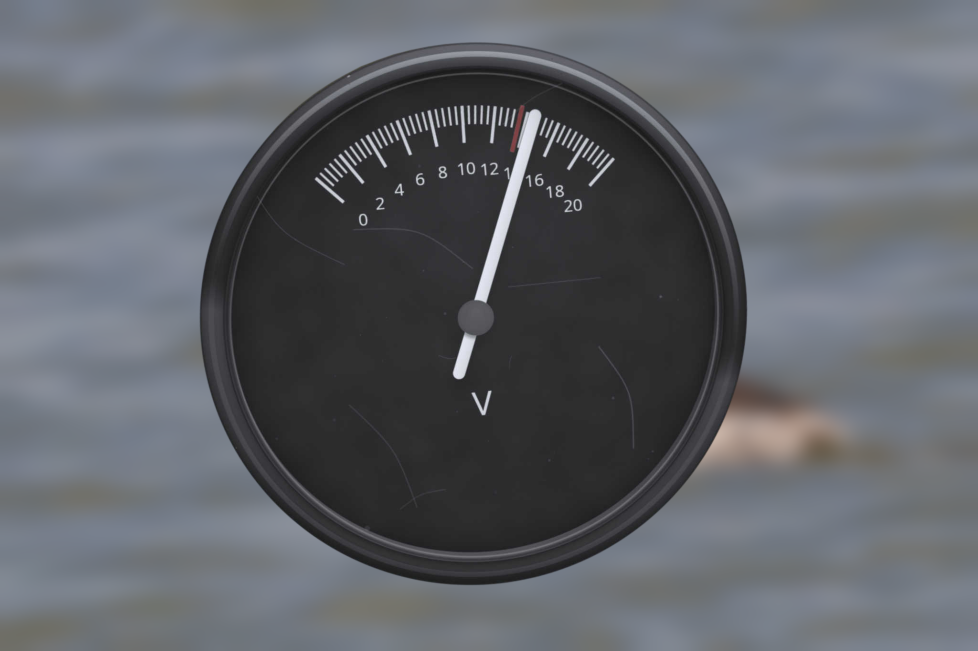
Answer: 14.4 V
